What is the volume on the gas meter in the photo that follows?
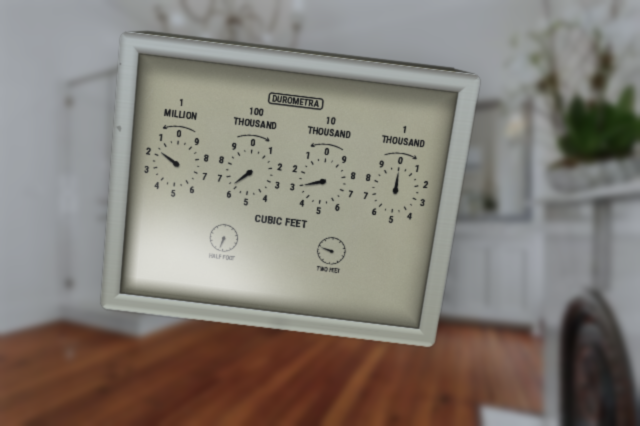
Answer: 163000 ft³
